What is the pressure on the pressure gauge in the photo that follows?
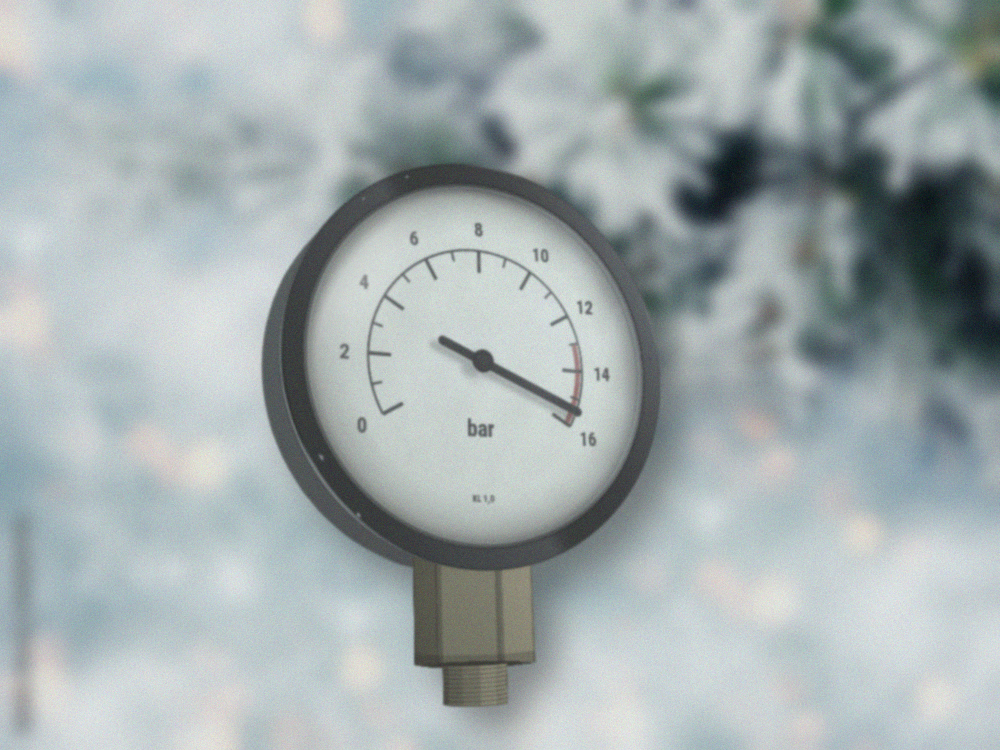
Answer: 15.5 bar
